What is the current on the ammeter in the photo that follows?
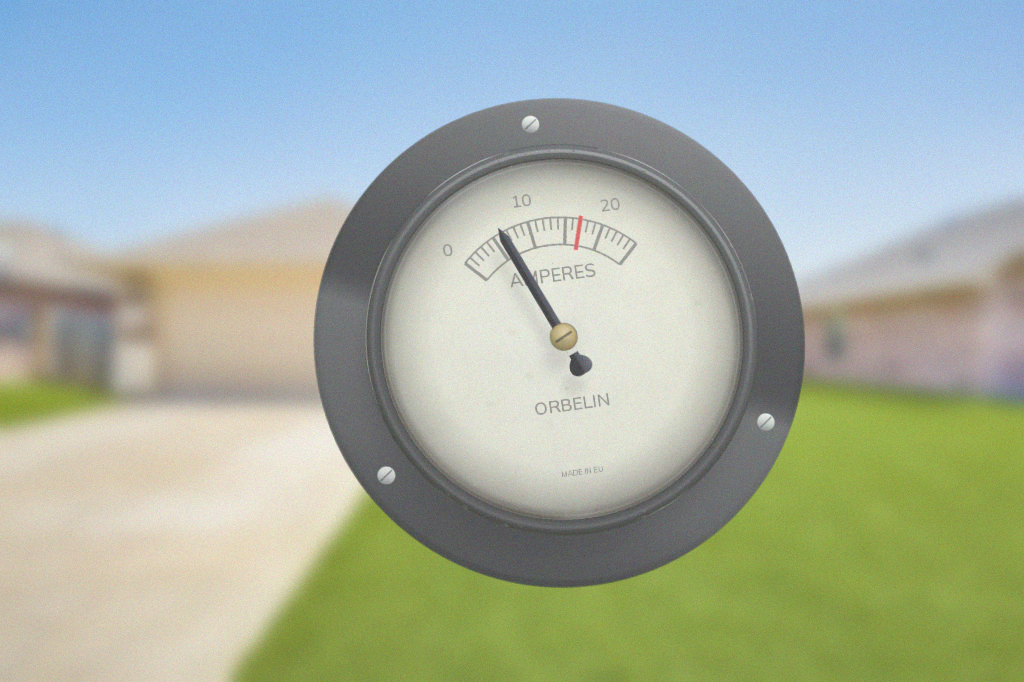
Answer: 6 A
